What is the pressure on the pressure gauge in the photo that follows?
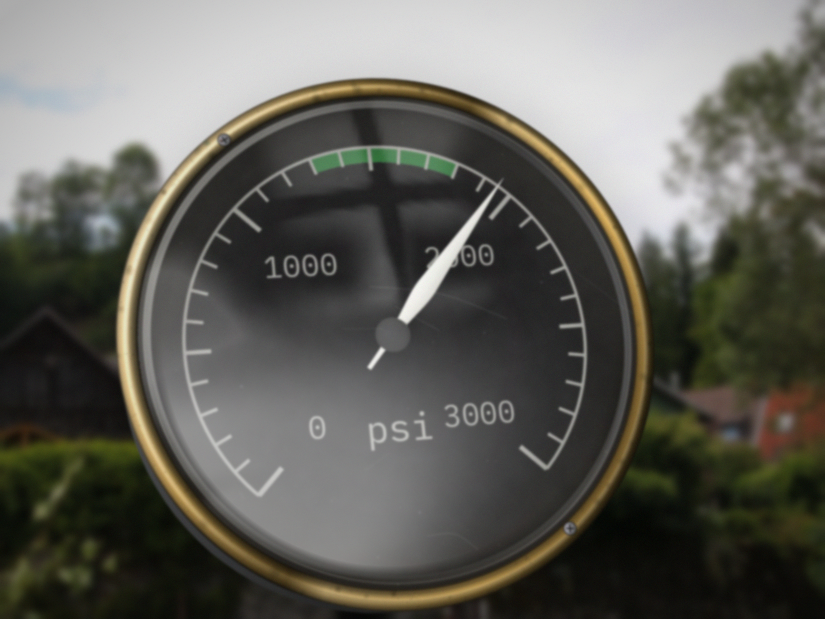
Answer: 1950 psi
